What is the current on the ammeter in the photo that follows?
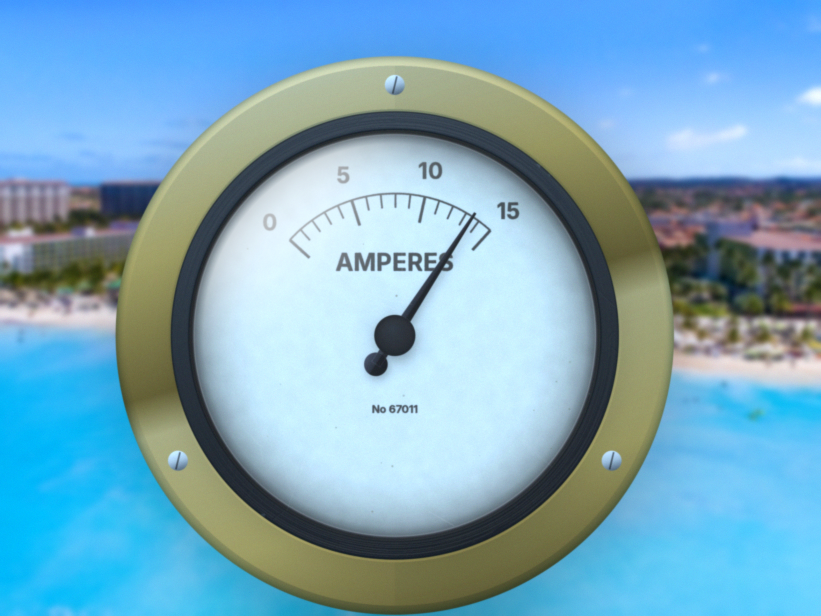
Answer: 13.5 A
